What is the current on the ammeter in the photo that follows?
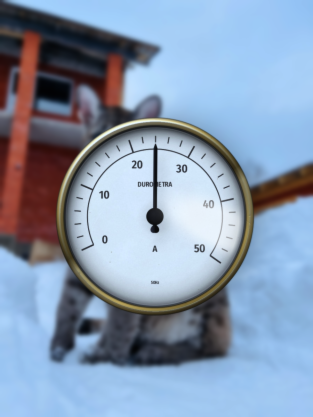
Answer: 24 A
